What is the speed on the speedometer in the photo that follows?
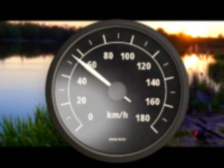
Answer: 55 km/h
